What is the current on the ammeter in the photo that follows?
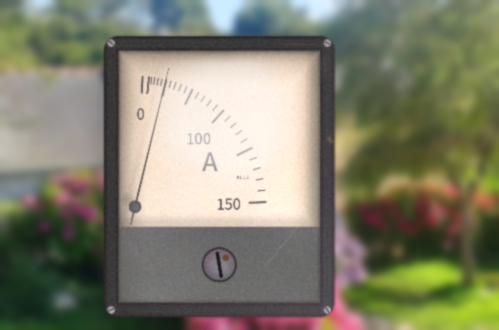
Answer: 50 A
